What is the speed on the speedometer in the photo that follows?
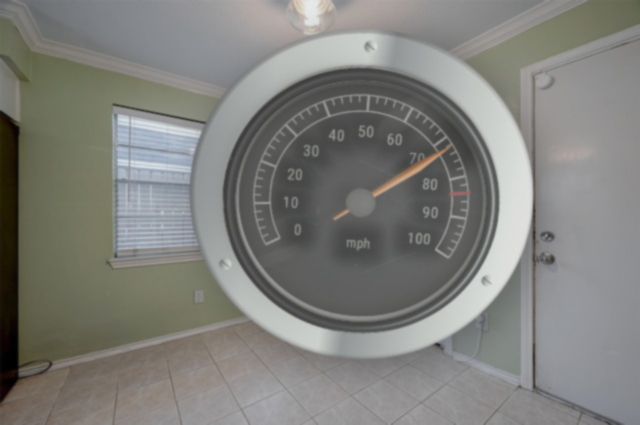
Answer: 72 mph
